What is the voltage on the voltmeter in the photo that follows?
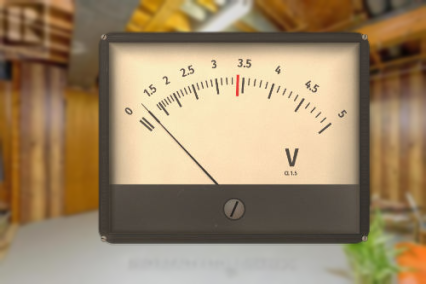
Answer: 1 V
